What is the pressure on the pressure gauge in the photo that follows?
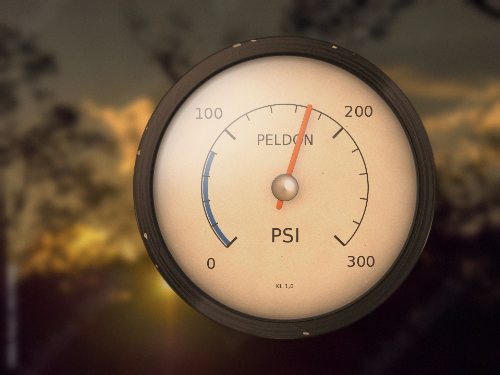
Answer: 170 psi
